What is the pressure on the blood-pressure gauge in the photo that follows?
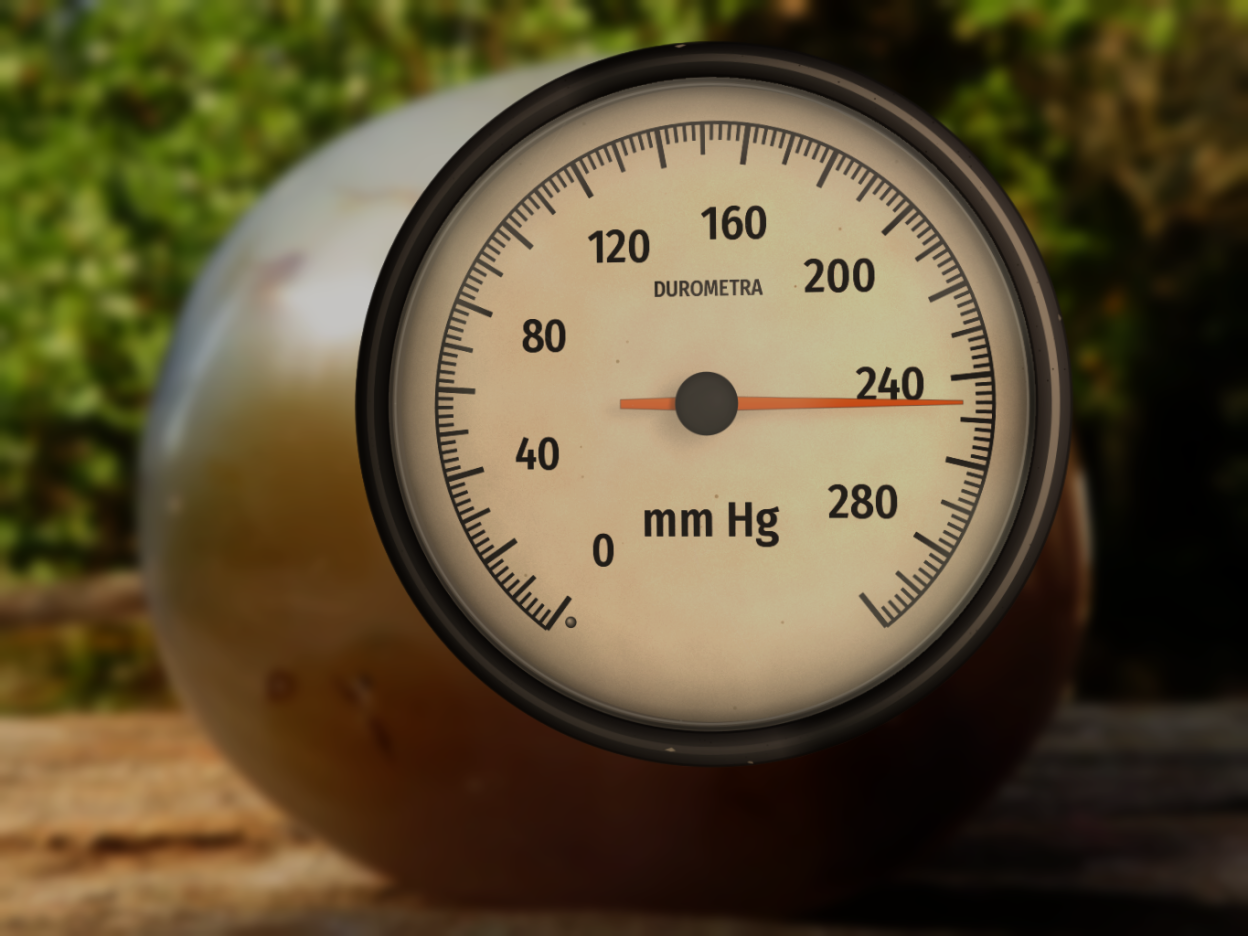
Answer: 246 mmHg
